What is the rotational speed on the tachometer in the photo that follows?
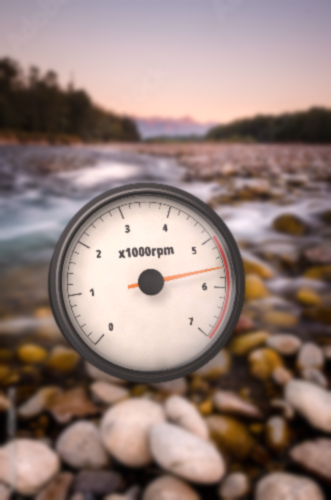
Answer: 5600 rpm
